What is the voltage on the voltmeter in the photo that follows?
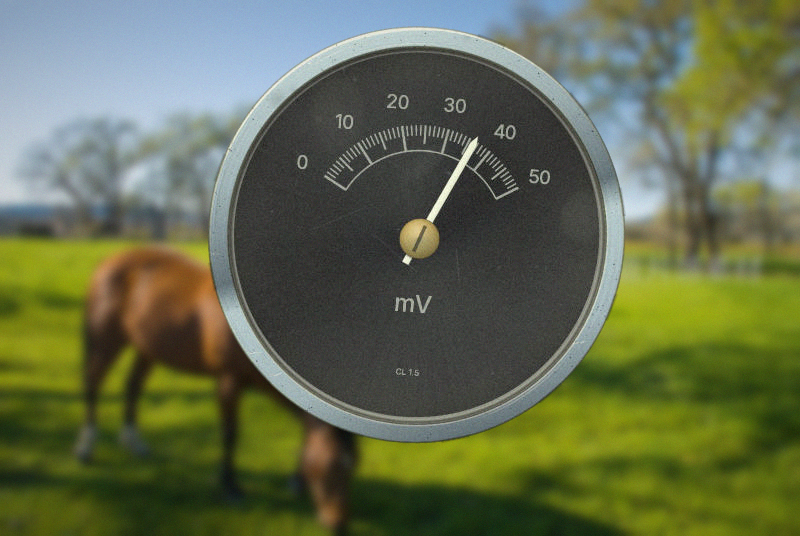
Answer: 36 mV
